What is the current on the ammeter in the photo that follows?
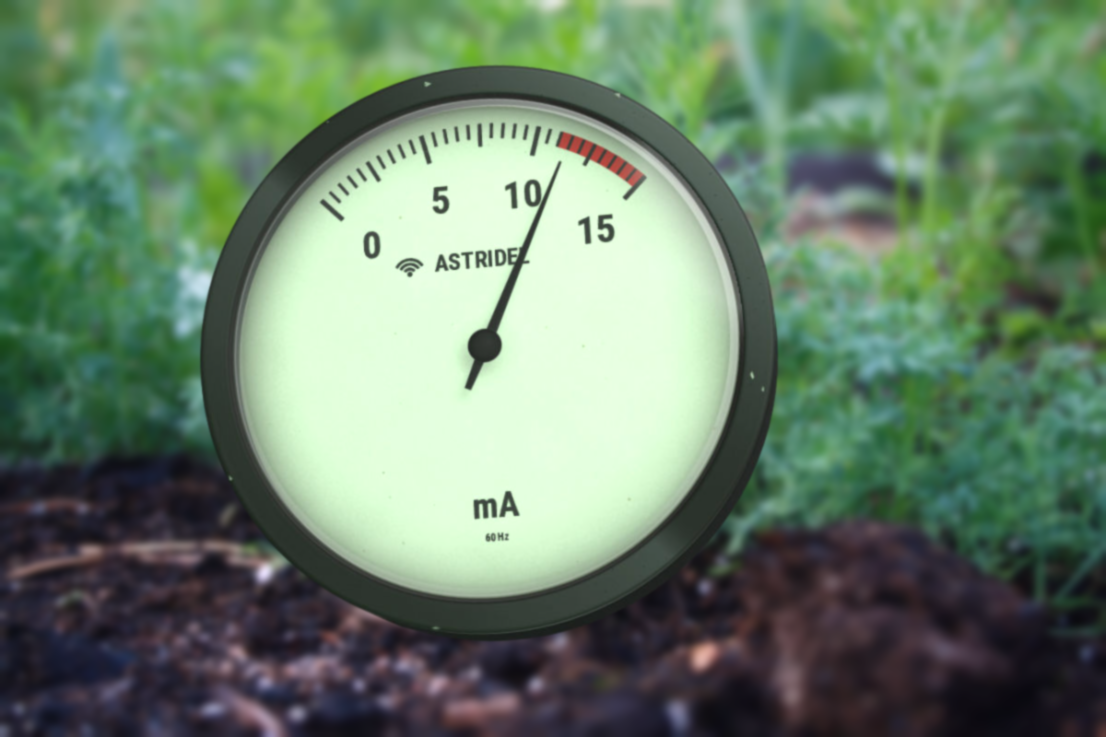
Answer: 11.5 mA
